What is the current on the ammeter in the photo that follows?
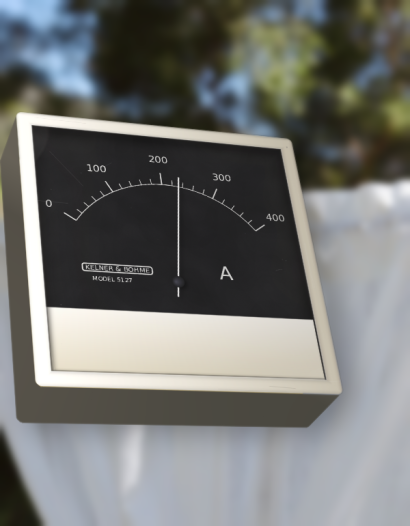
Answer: 230 A
